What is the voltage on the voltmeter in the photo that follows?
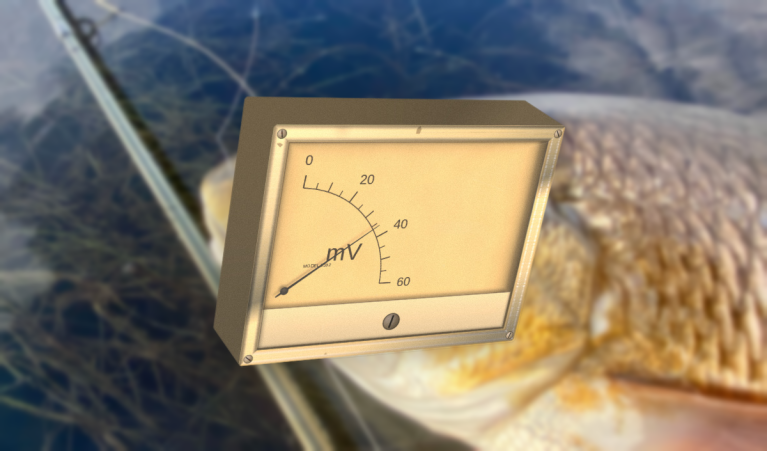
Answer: 35 mV
